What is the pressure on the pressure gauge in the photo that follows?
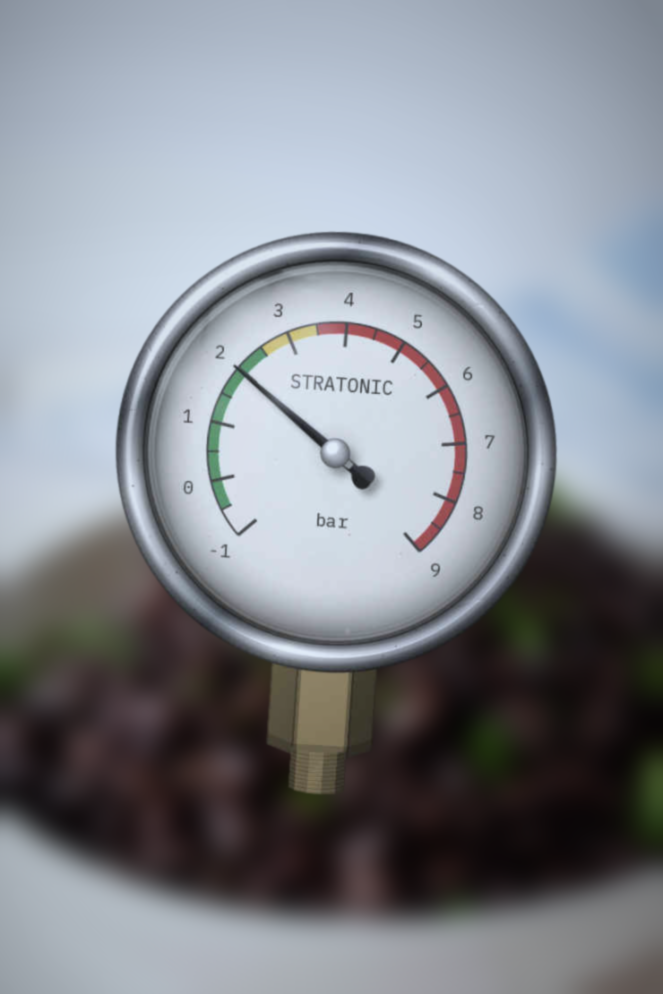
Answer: 2 bar
